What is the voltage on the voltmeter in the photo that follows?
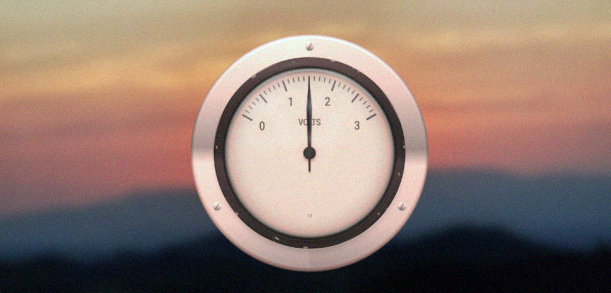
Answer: 1.5 V
